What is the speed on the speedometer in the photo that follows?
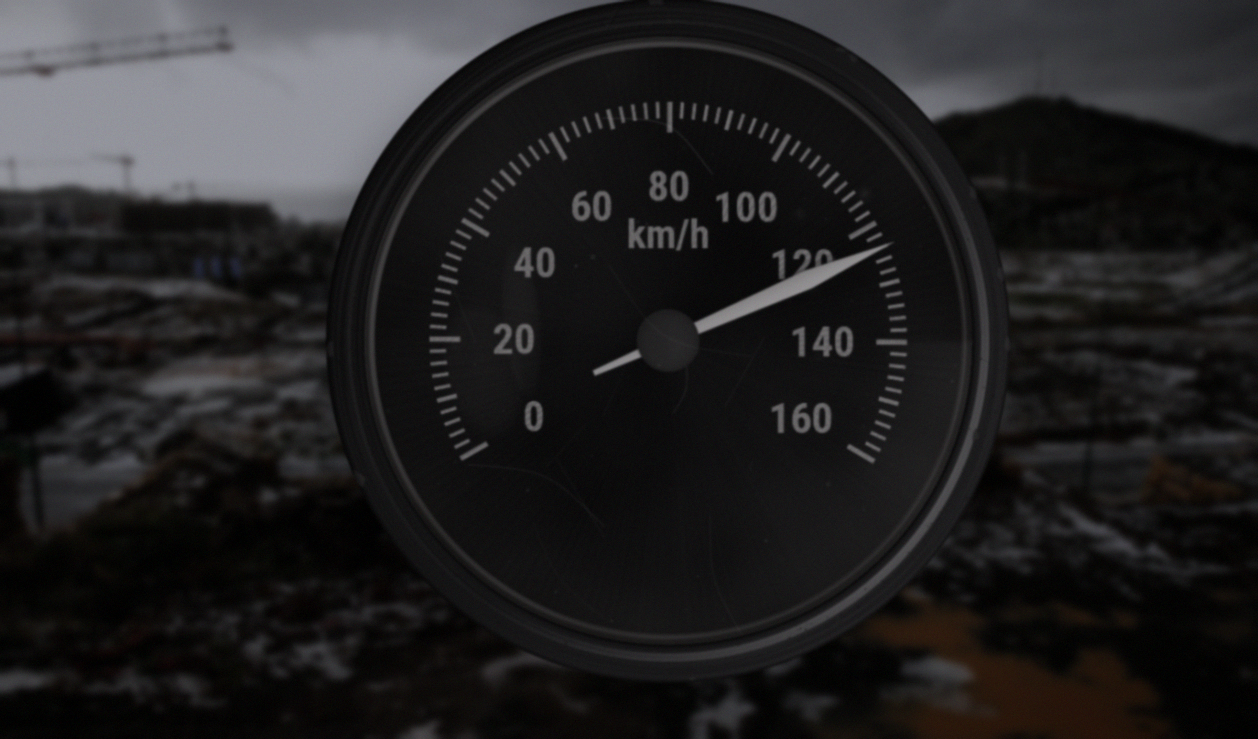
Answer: 124 km/h
